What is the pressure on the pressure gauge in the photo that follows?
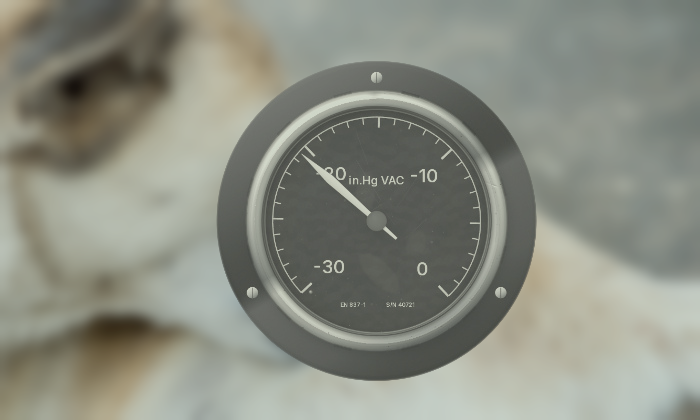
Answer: -20.5 inHg
